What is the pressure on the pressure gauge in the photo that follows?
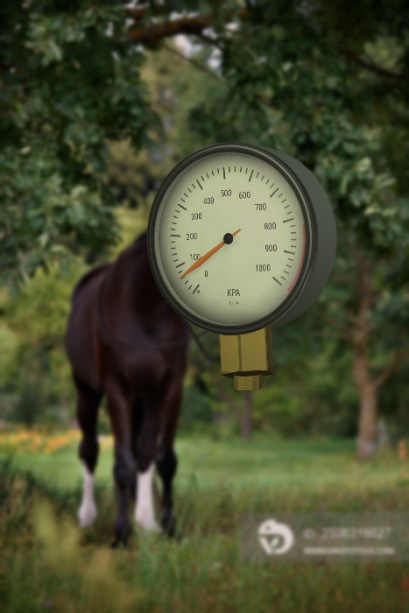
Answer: 60 kPa
